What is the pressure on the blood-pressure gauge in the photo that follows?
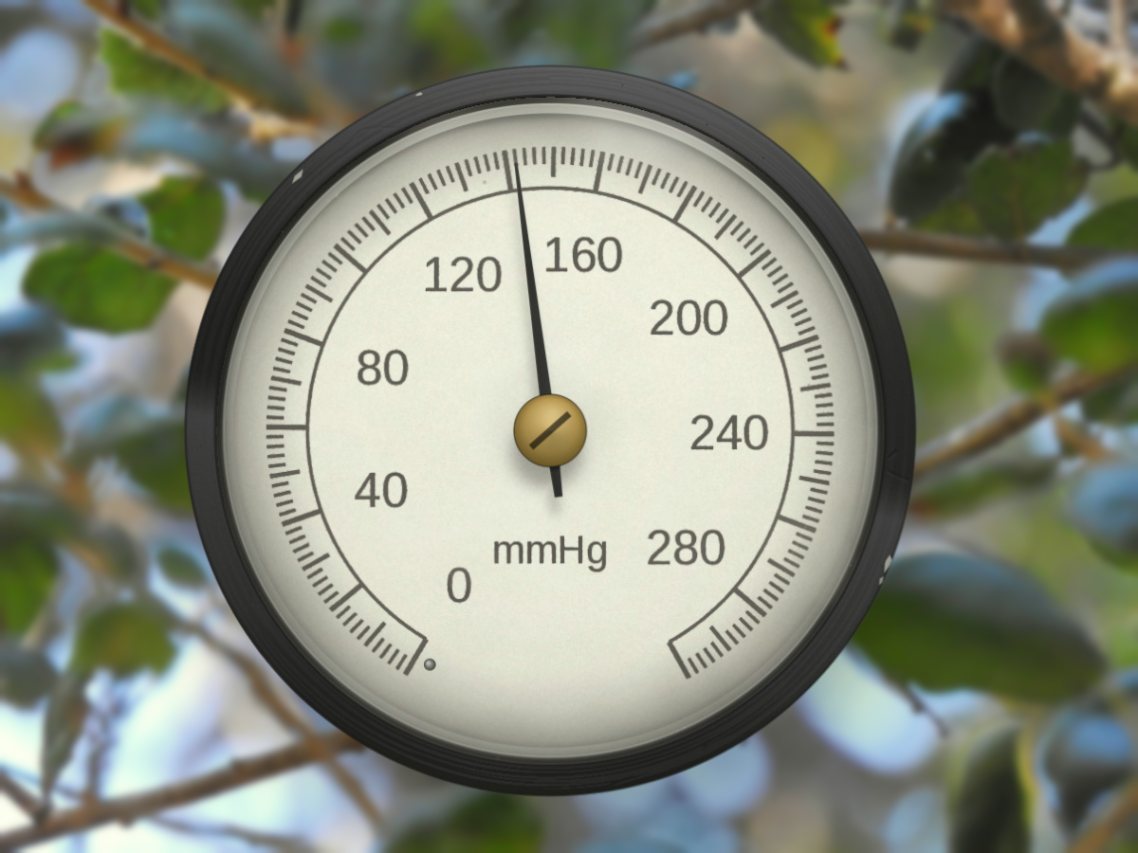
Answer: 142 mmHg
